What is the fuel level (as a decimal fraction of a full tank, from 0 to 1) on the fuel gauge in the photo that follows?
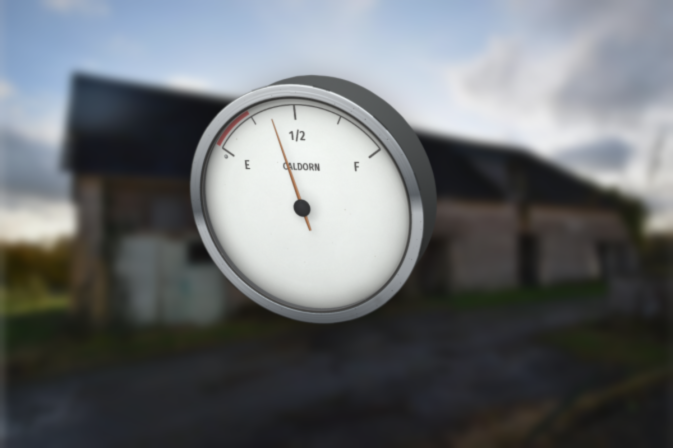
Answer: 0.375
